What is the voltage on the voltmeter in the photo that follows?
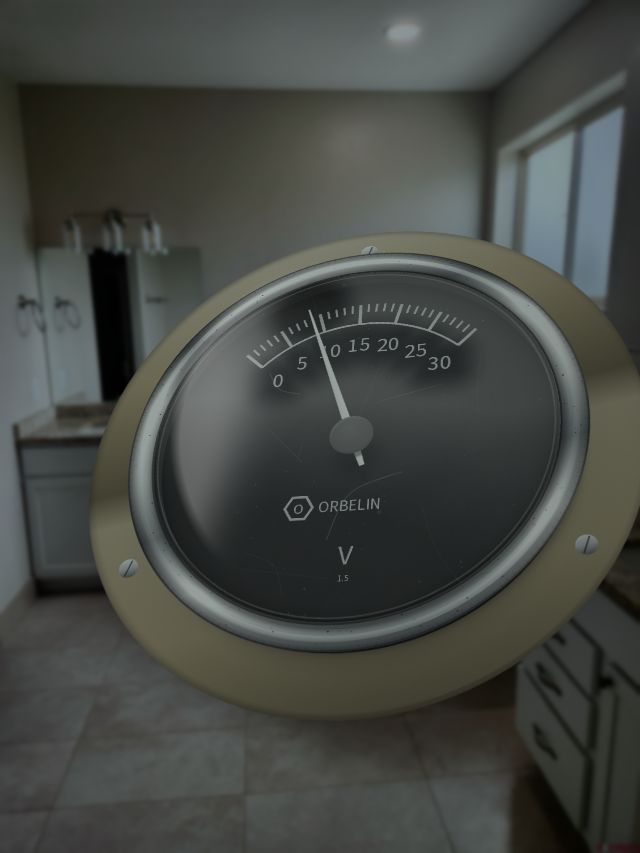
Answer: 9 V
